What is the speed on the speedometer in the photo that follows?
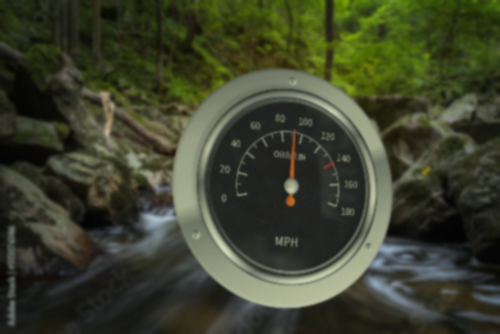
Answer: 90 mph
